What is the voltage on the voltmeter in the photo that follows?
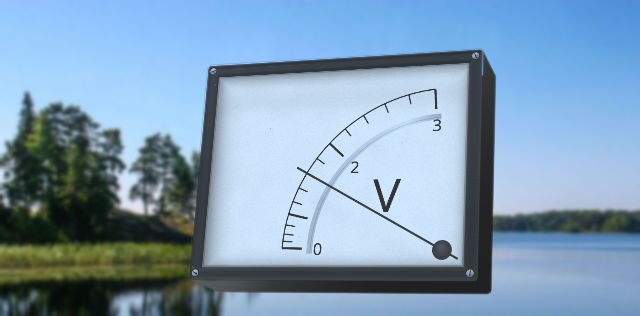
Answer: 1.6 V
